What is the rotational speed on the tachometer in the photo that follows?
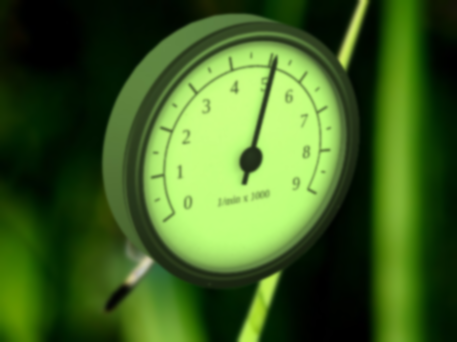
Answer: 5000 rpm
